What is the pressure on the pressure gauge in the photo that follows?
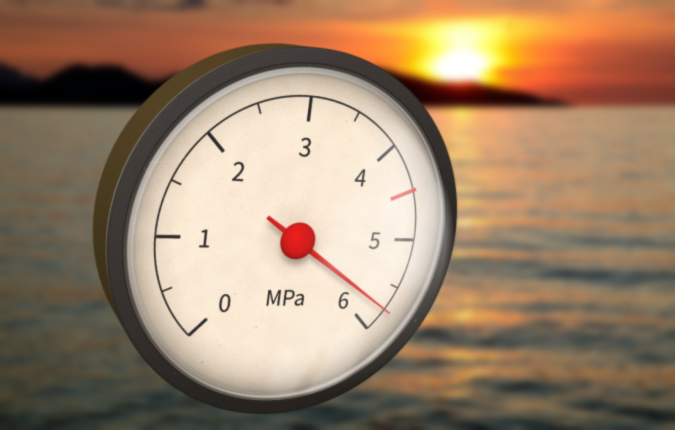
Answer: 5.75 MPa
